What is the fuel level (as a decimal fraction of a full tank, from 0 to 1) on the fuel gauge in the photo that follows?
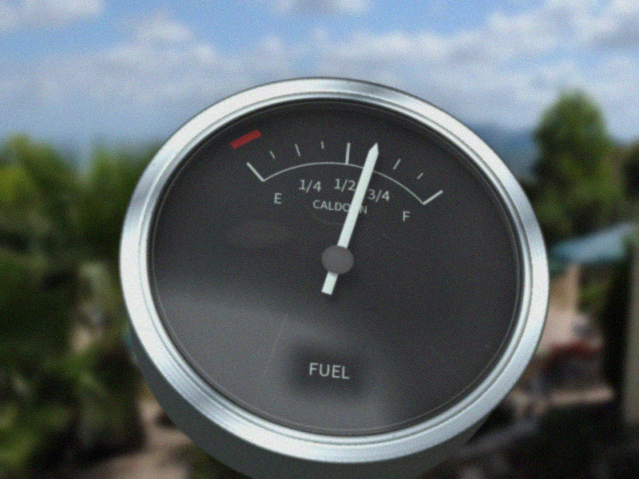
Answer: 0.625
